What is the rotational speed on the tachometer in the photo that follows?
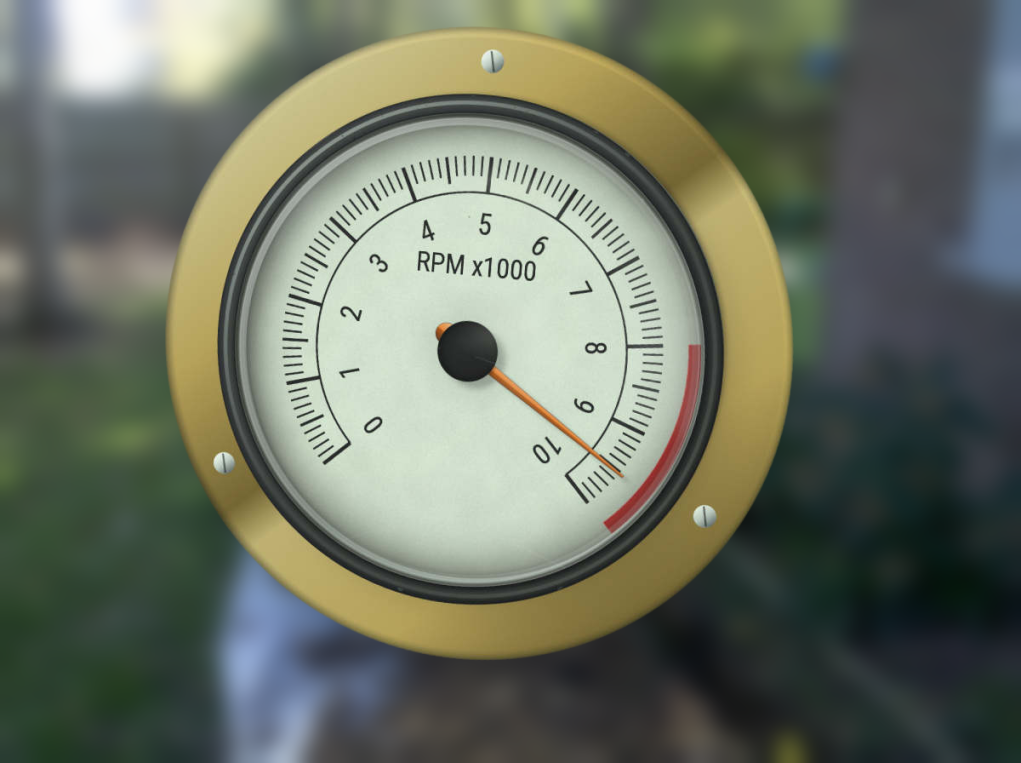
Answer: 9500 rpm
